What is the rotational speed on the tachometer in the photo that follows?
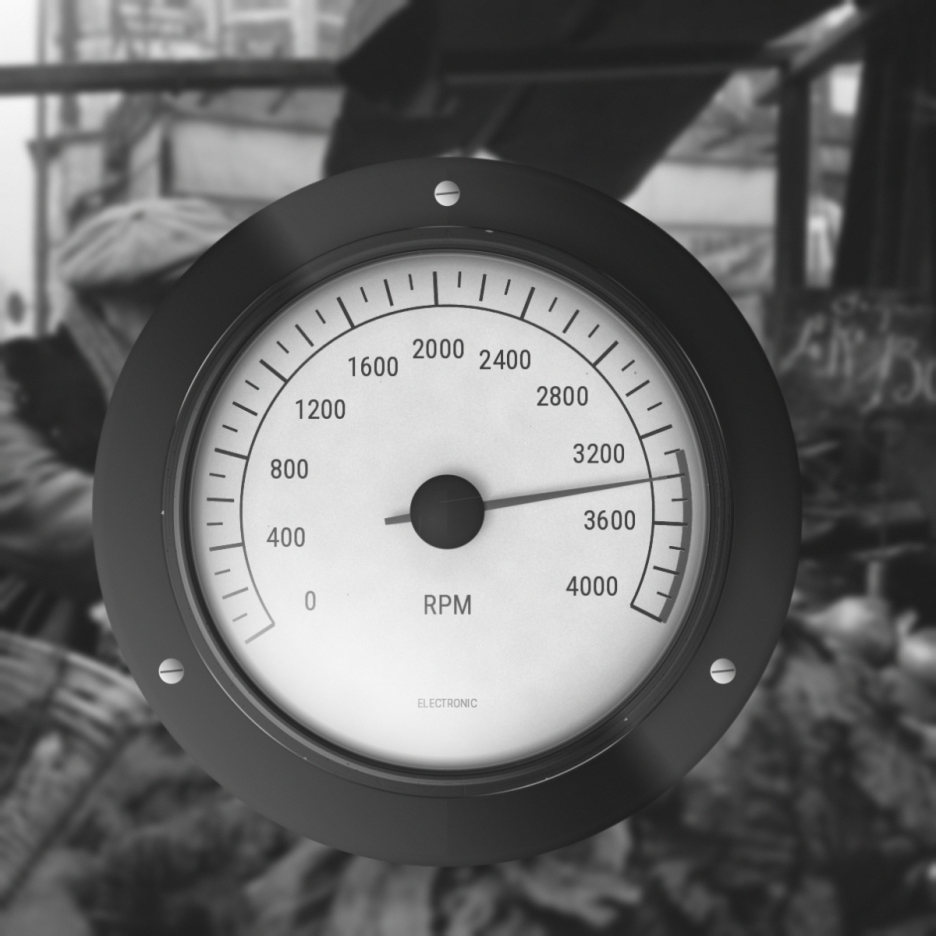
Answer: 3400 rpm
